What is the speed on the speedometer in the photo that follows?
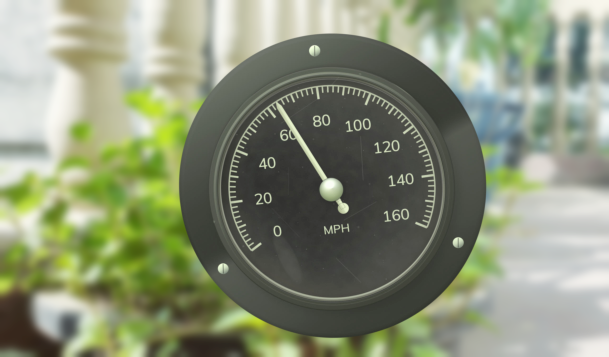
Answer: 64 mph
